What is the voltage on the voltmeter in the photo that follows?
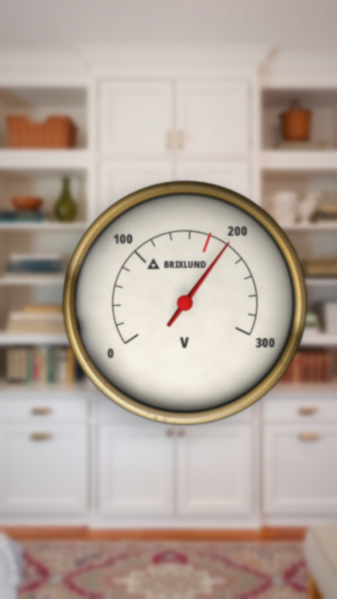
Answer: 200 V
